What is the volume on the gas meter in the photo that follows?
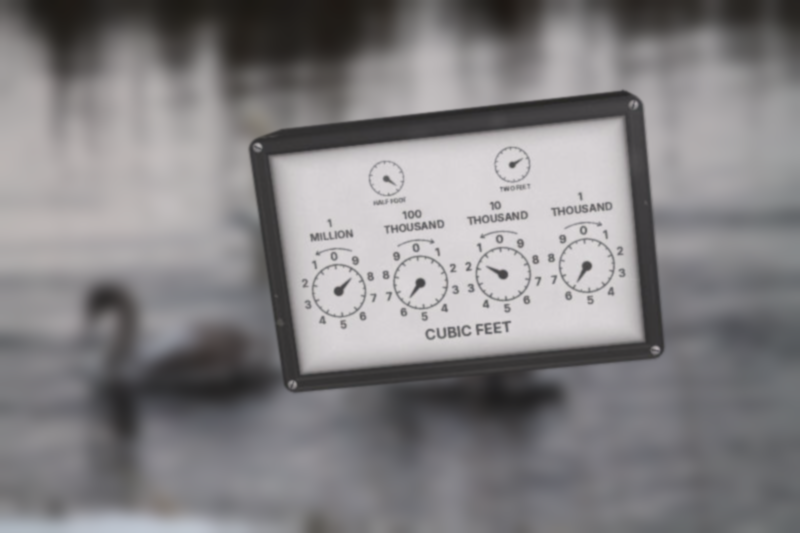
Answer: 861600 ft³
